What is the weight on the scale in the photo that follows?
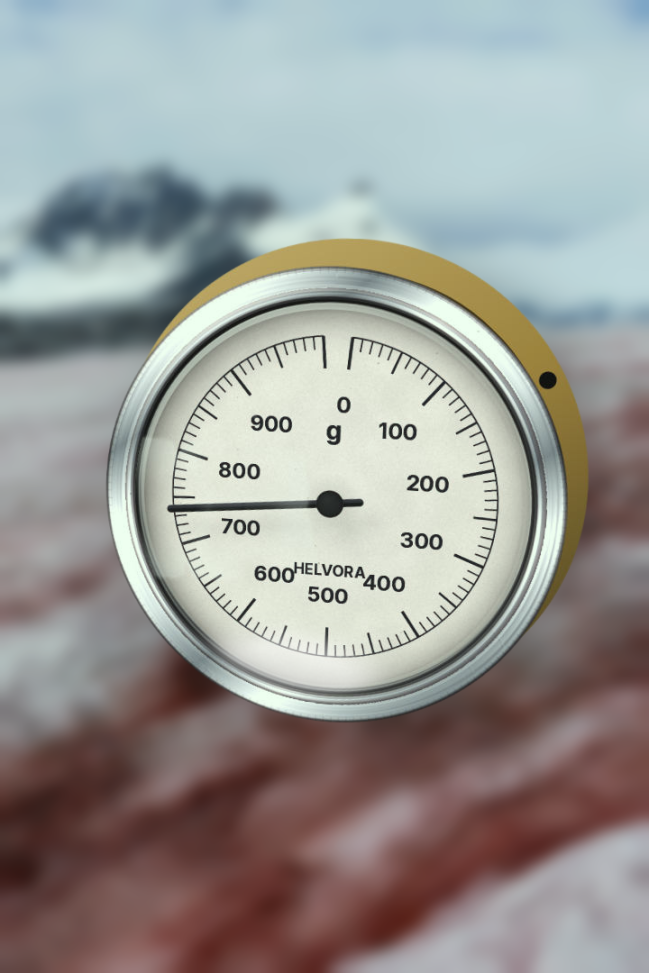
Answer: 740 g
